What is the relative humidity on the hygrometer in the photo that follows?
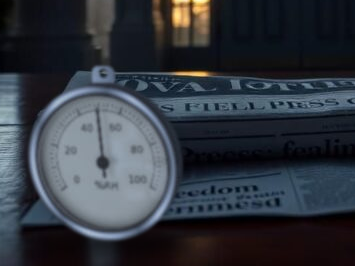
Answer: 50 %
